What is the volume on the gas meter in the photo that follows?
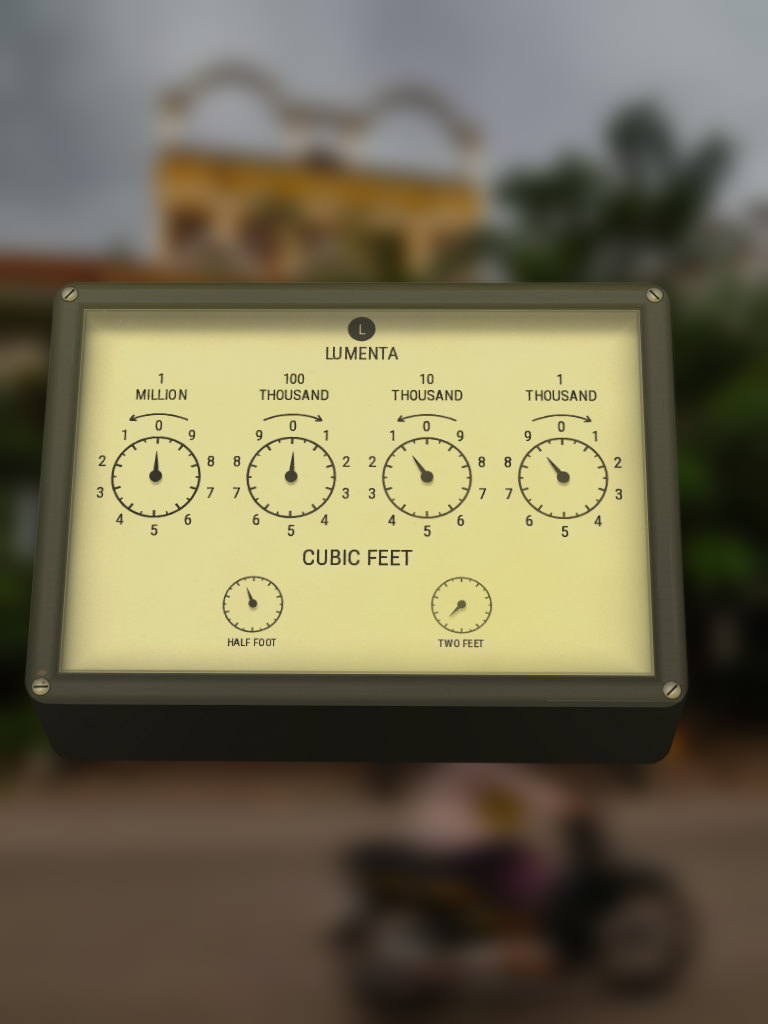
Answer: 900 ft³
